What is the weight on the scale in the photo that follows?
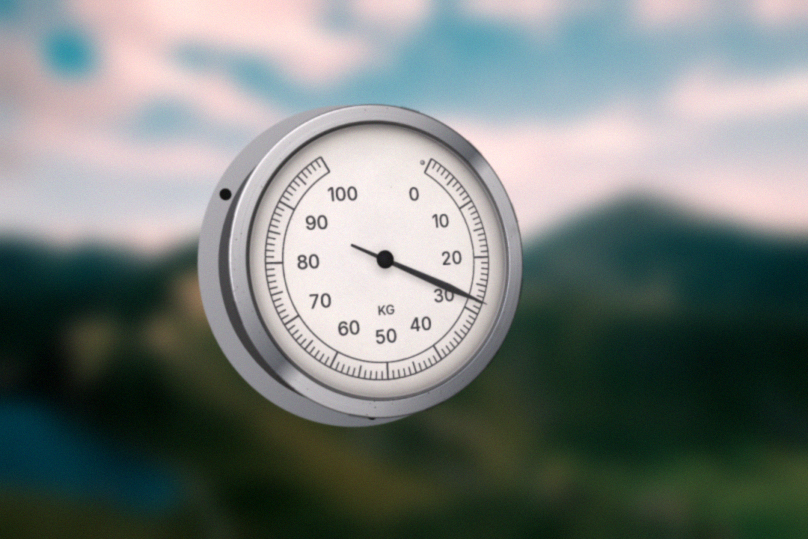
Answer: 28 kg
